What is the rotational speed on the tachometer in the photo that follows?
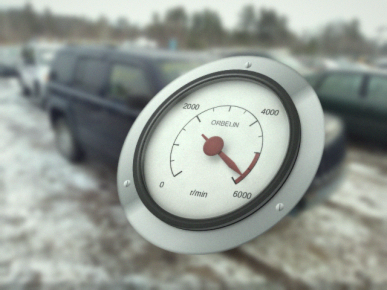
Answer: 5750 rpm
